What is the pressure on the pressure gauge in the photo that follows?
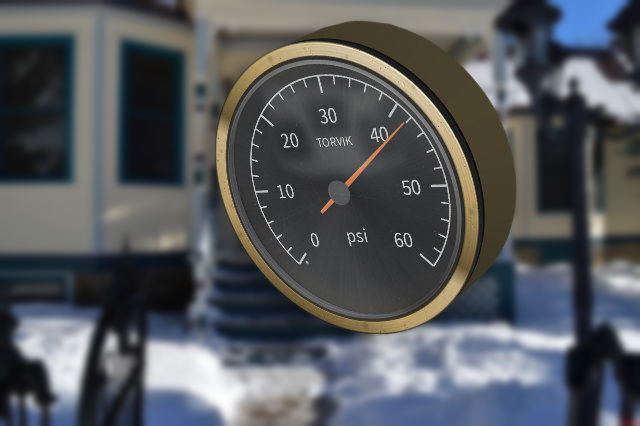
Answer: 42 psi
